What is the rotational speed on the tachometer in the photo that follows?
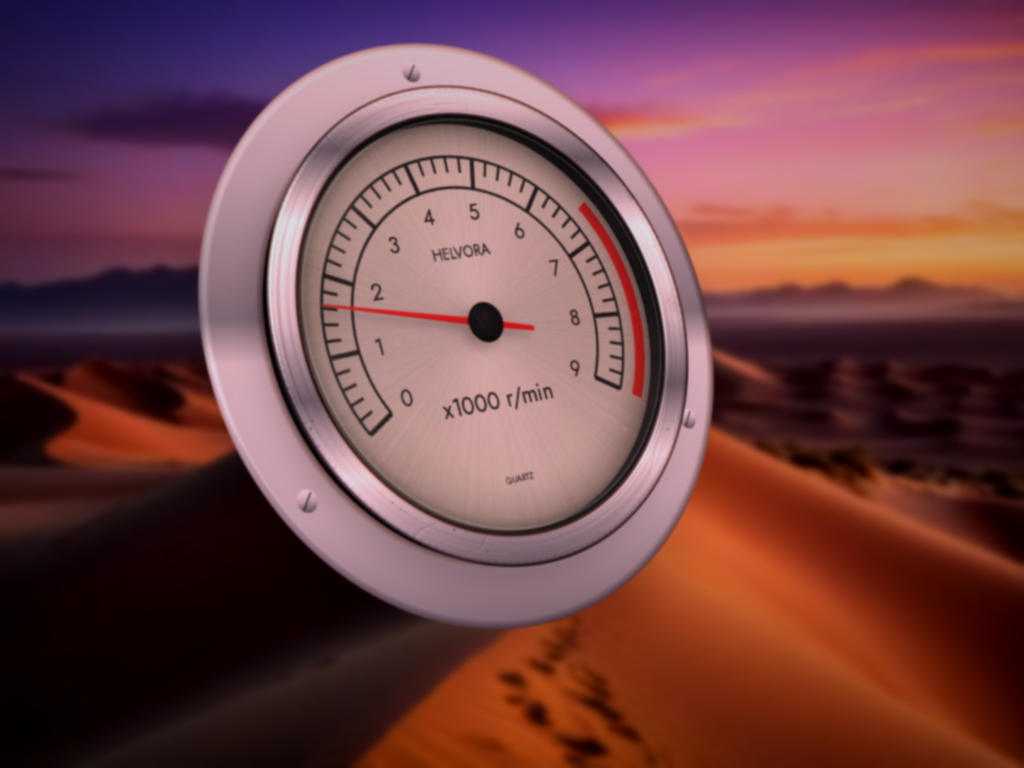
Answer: 1600 rpm
